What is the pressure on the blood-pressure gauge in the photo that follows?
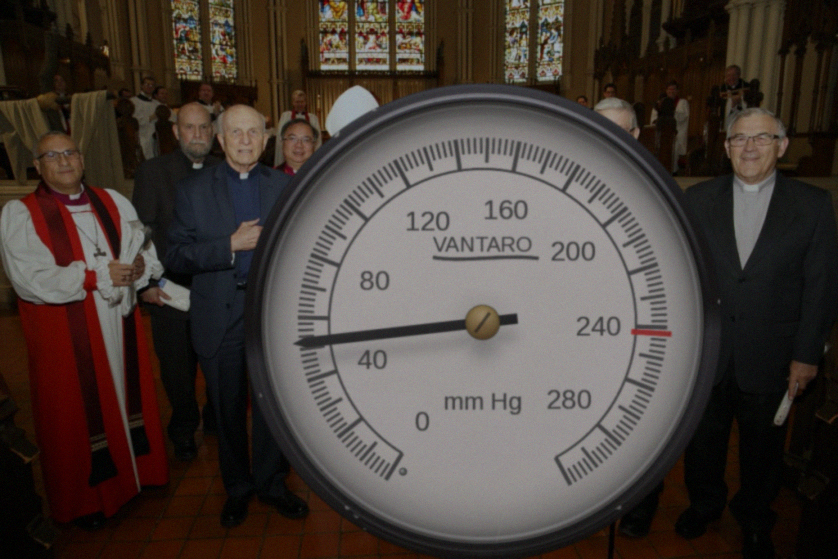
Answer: 52 mmHg
